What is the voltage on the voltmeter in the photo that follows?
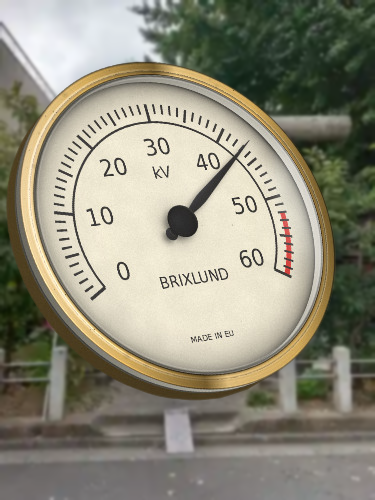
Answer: 43 kV
